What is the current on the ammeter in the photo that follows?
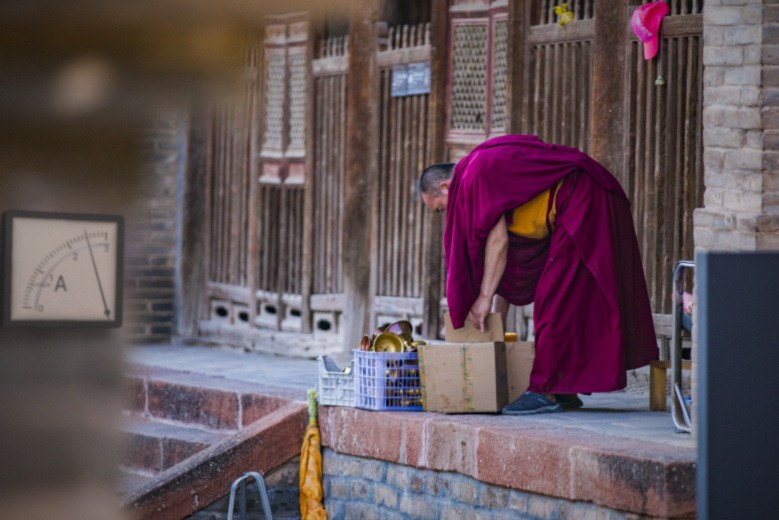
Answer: 2.5 A
